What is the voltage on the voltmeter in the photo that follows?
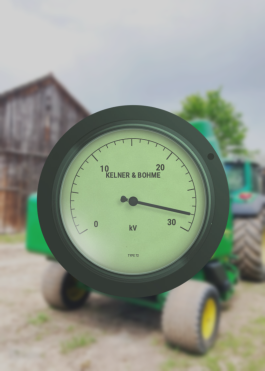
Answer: 28 kV
